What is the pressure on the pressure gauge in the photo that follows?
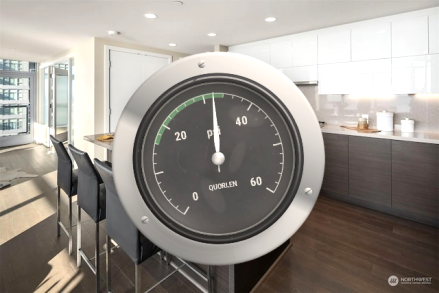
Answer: 32 psi
